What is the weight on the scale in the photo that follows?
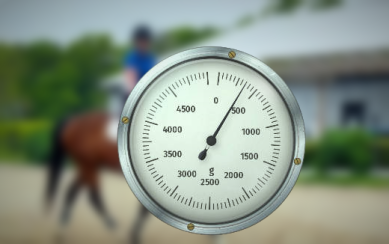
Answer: 350 g
